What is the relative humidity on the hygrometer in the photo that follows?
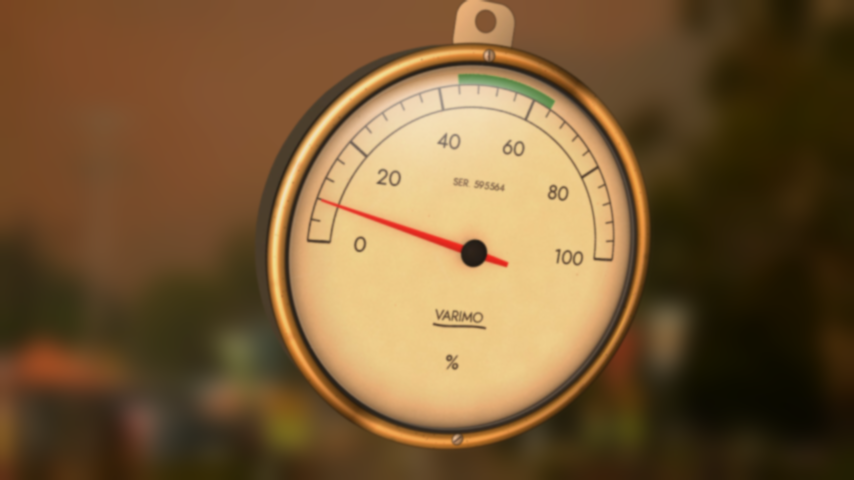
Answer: 8 %
